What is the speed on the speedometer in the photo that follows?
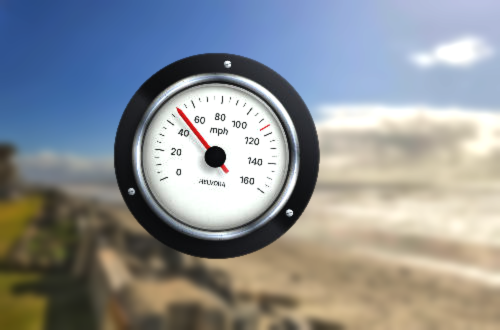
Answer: 50 mph
